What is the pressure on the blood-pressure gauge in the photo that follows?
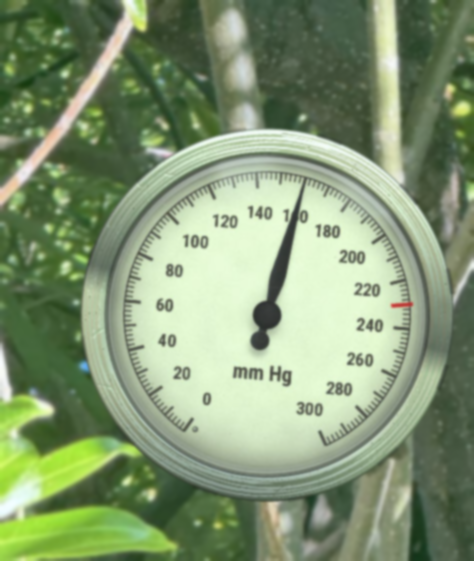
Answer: 160 mmHg
